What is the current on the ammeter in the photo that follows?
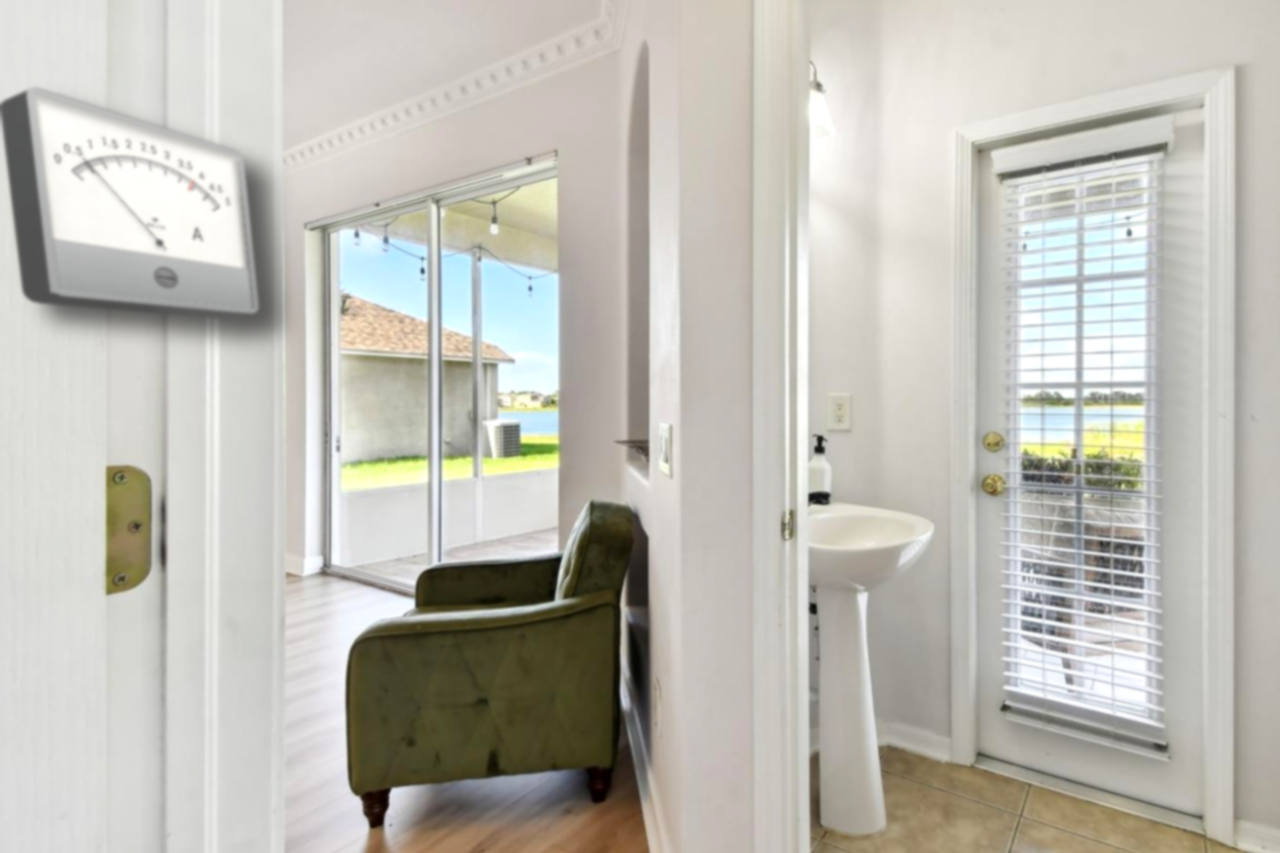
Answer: 0.5 A
